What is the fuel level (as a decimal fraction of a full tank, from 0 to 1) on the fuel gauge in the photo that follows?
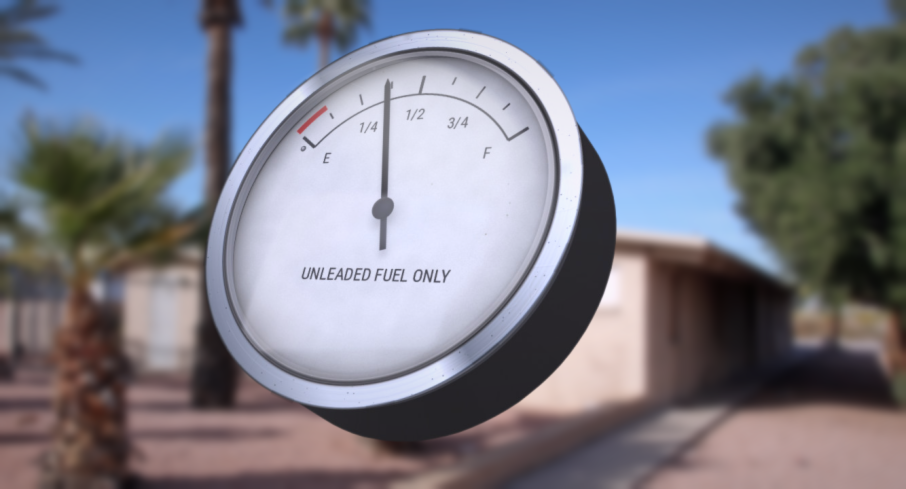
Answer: 0.375
